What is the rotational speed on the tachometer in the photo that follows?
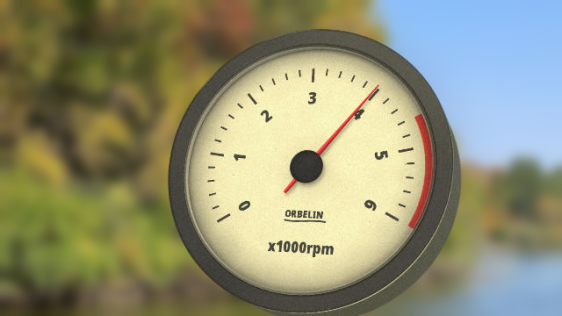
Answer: 4000 rpm
